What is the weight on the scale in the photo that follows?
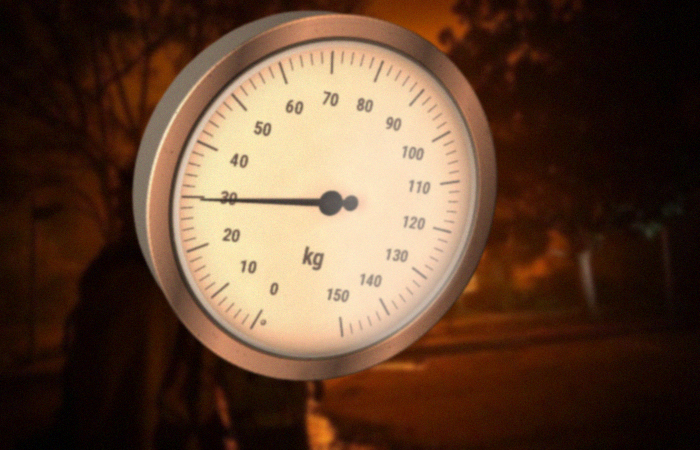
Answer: 30 kg
